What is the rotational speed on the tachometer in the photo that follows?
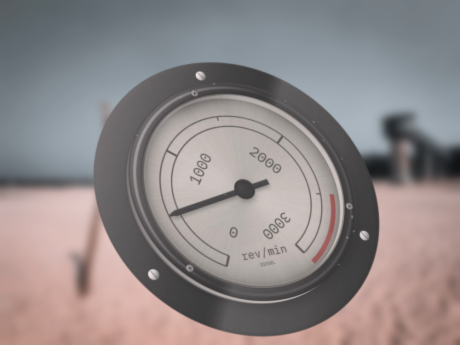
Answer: 500 rpm
